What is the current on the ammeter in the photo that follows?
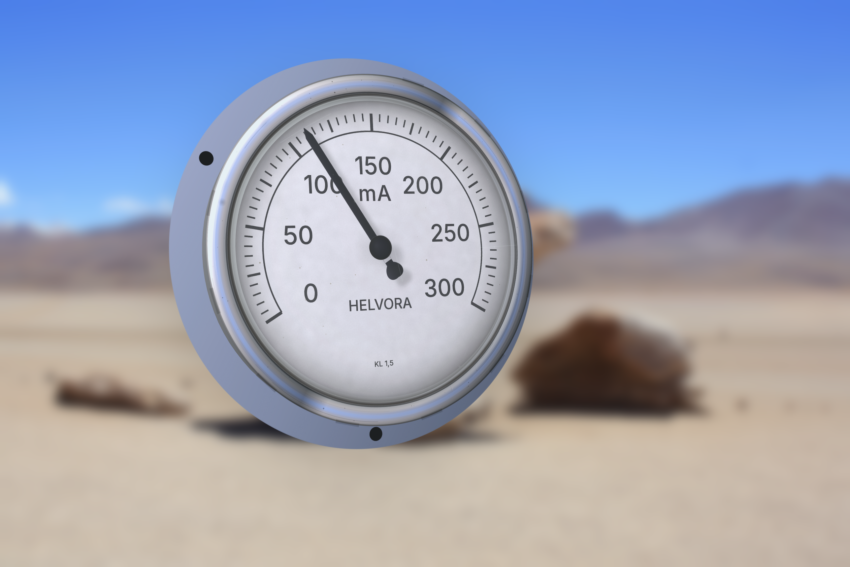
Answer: 110 mA
